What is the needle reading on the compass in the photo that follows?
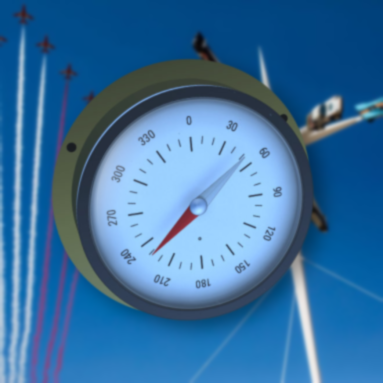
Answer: 230 °
